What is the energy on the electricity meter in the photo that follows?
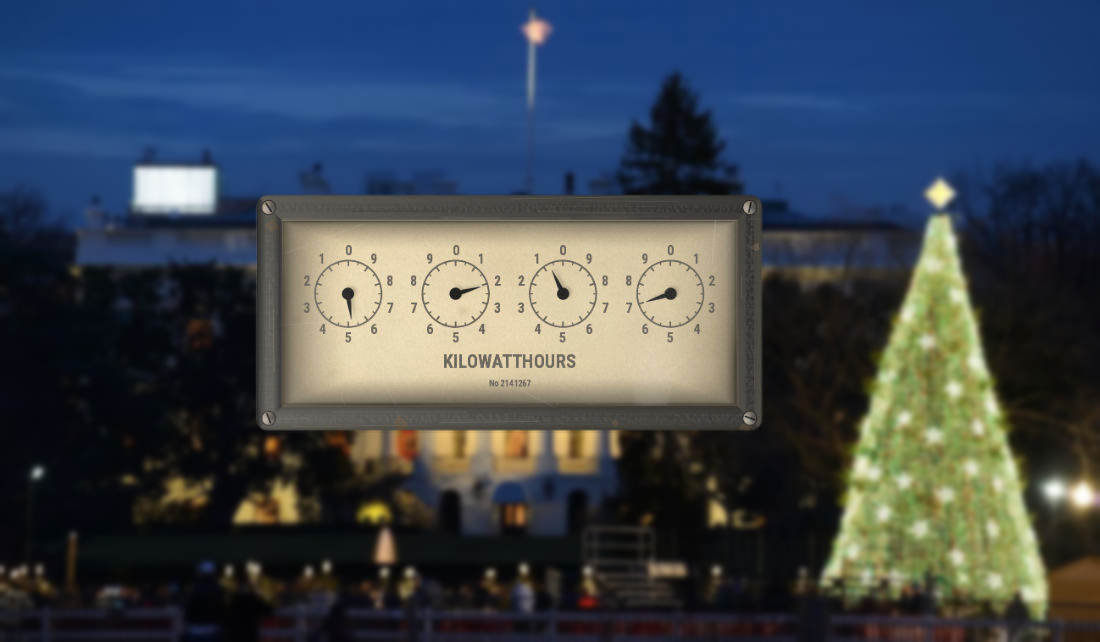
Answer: 5207 kWh
